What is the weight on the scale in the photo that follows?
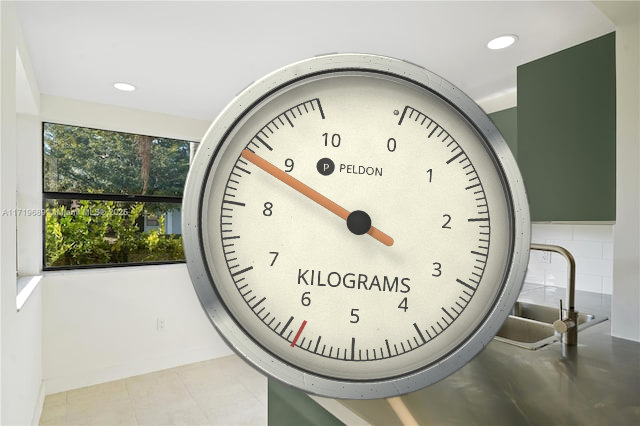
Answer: 8.7 kg
